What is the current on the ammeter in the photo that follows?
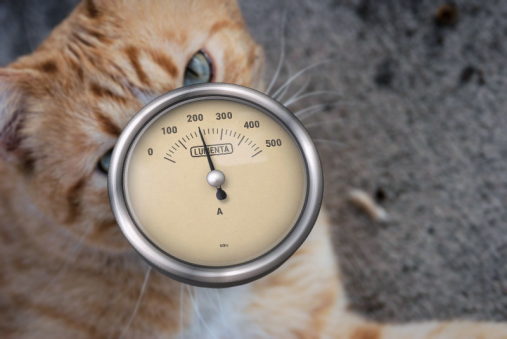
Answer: 200 A
